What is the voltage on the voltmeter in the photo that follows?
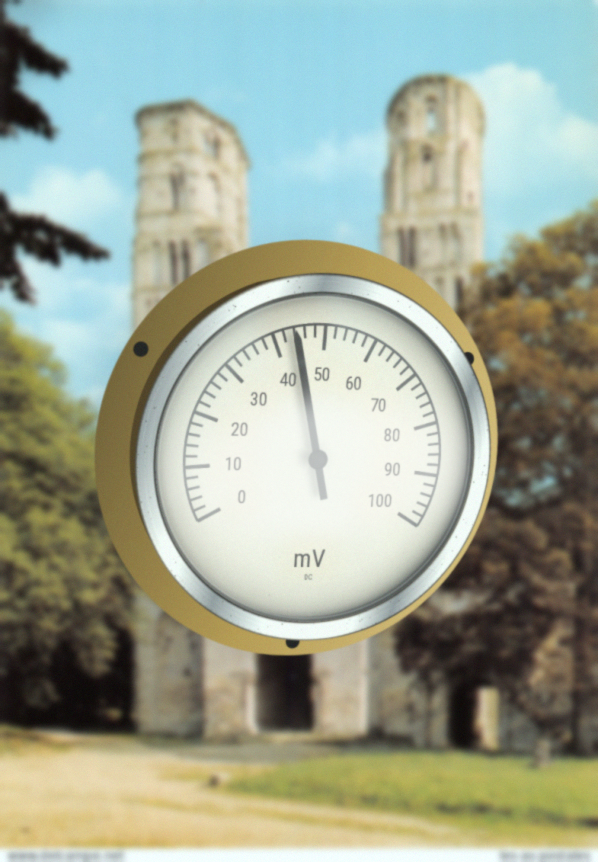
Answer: 44 mV
